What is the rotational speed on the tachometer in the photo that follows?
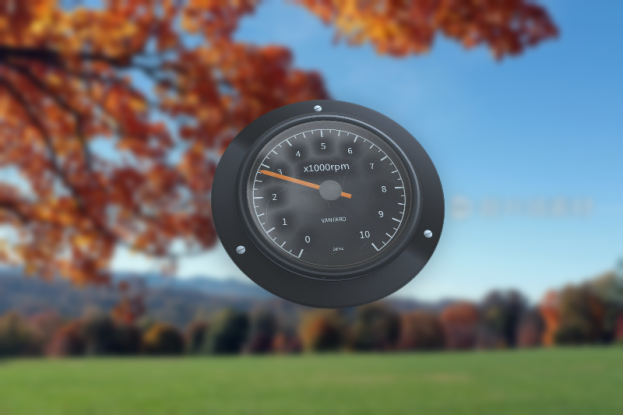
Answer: 2750 rpm
